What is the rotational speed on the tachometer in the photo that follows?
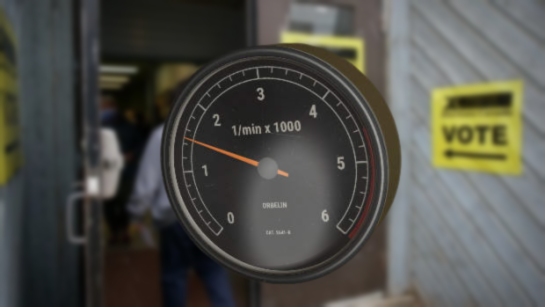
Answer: 1500 rpm
